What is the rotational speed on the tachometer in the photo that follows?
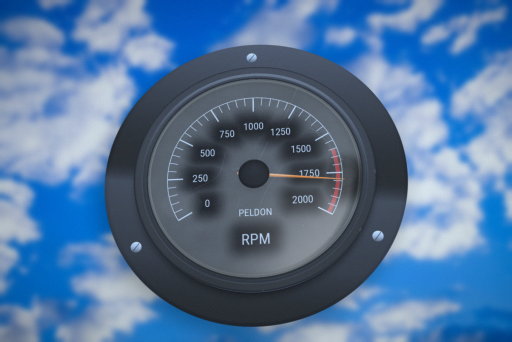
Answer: 1800 rpm
